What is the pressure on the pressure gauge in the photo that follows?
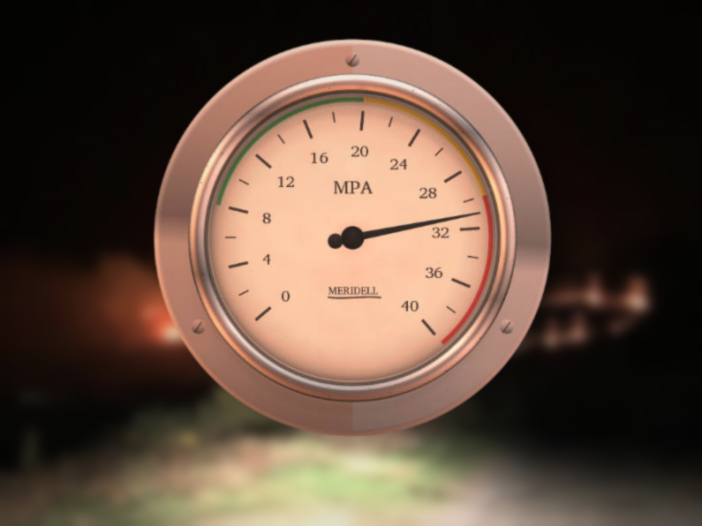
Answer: 31 MPa
